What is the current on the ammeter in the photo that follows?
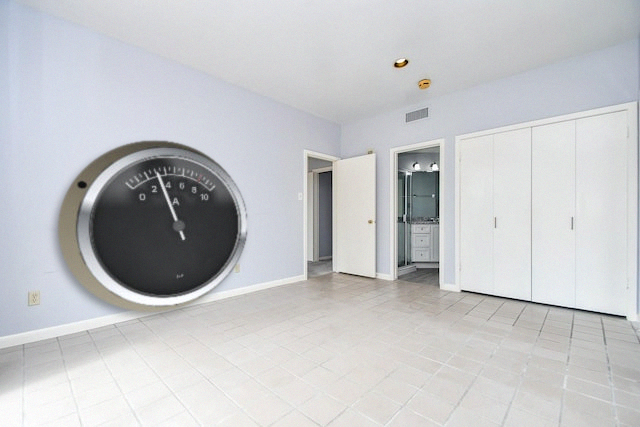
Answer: 3 A
